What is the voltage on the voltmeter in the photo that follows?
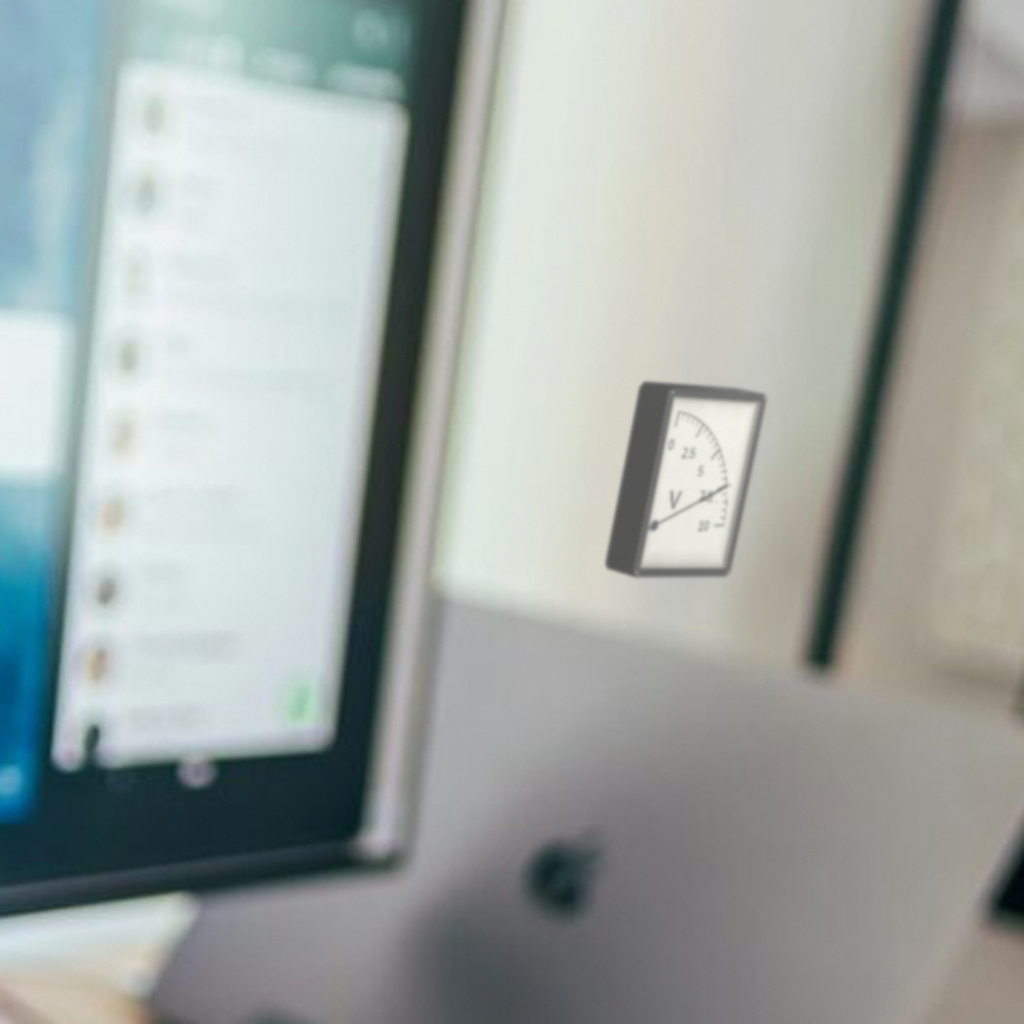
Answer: 7.5 V
